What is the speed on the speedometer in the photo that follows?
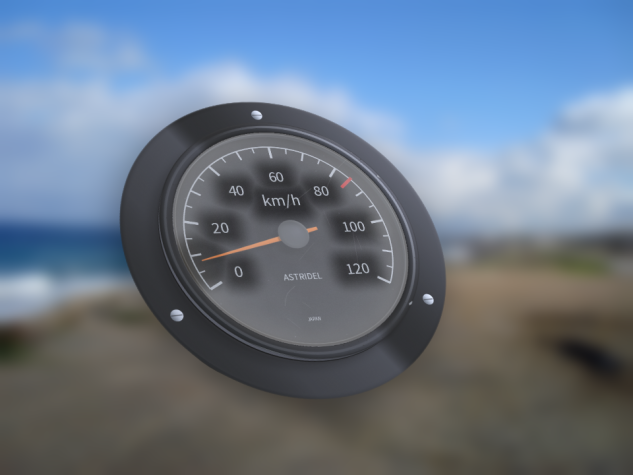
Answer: 7.5 km/h
